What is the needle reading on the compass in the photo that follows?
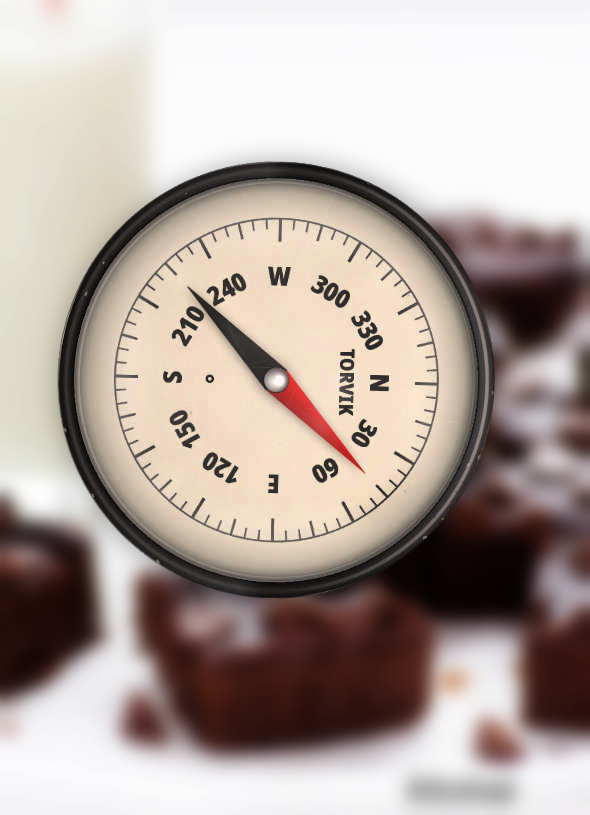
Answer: 45 °
